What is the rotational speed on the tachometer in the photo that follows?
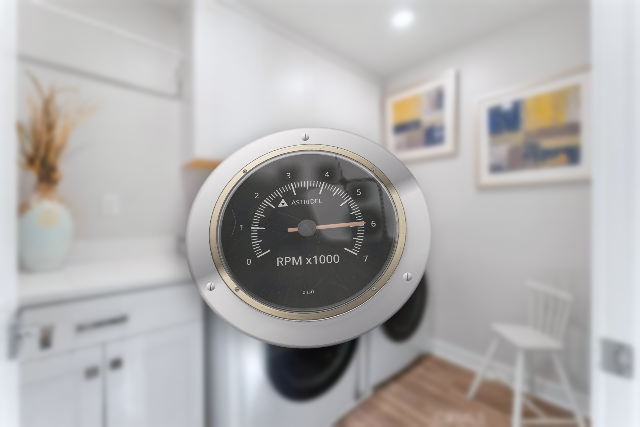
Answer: 6000 rpm
